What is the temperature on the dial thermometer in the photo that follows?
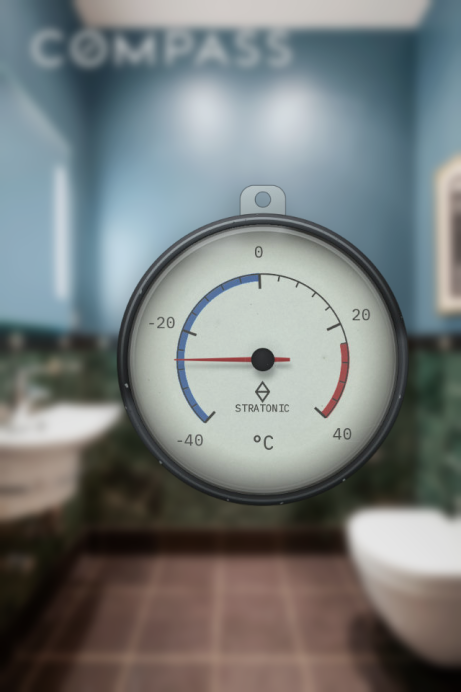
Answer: -26 °C
